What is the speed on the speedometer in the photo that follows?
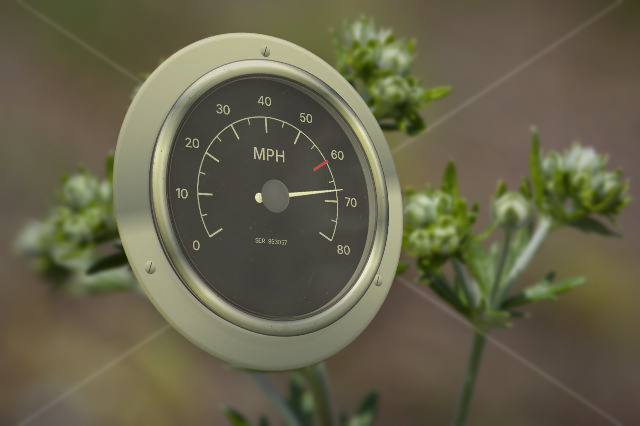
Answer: 67.5 mph
